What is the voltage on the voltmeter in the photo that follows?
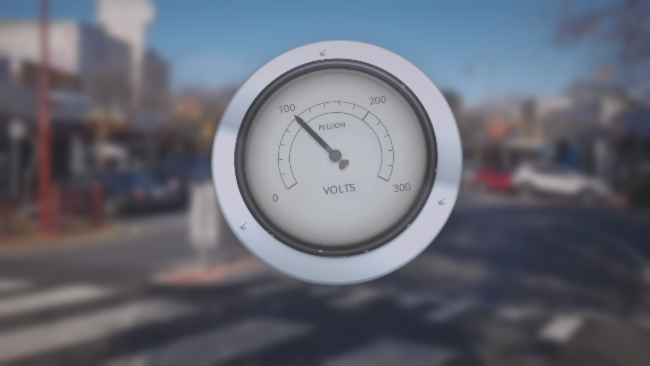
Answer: 100 V
